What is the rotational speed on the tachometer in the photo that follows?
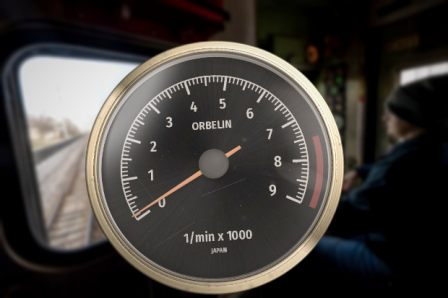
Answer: 100 rpm
